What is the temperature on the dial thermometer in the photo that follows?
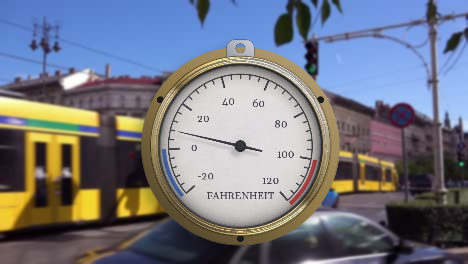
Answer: 8 °F
